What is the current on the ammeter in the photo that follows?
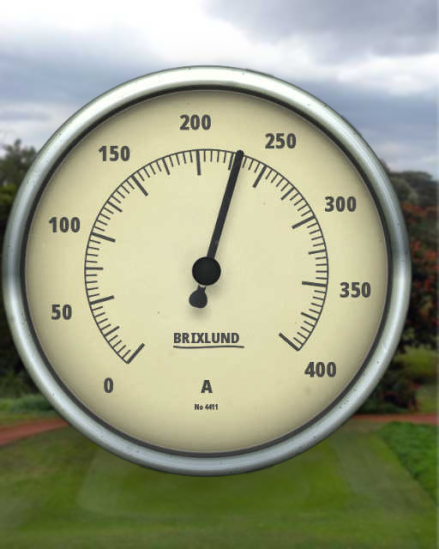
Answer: 230 A
